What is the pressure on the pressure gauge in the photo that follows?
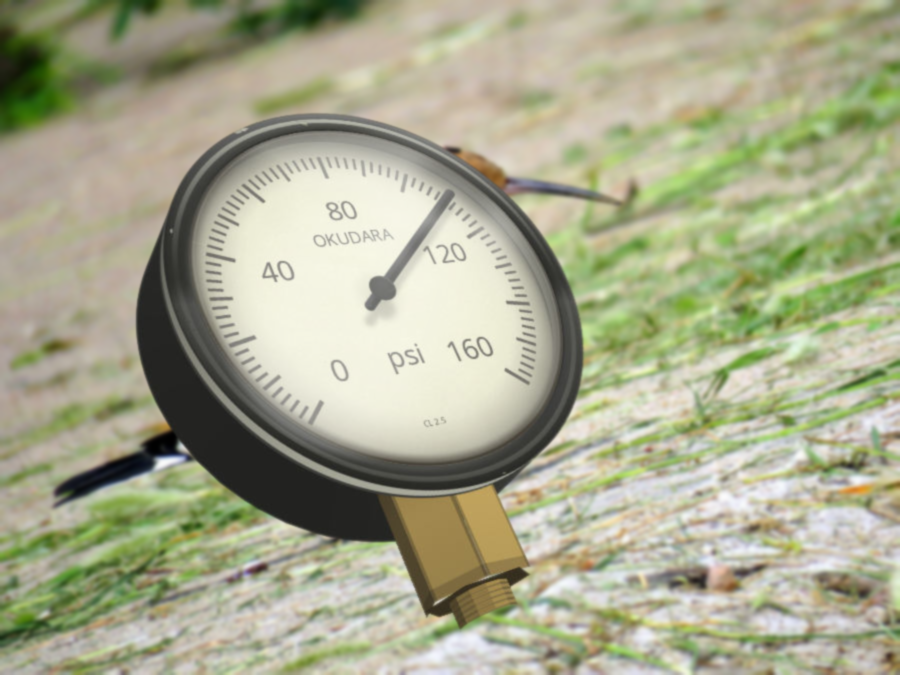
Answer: 110 psi
